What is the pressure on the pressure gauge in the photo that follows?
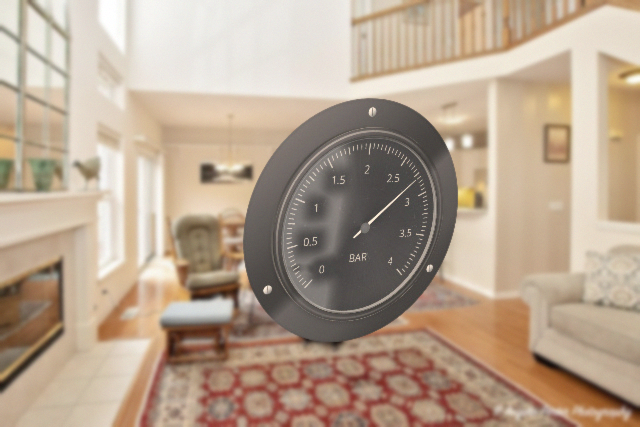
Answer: 2.75 bar
